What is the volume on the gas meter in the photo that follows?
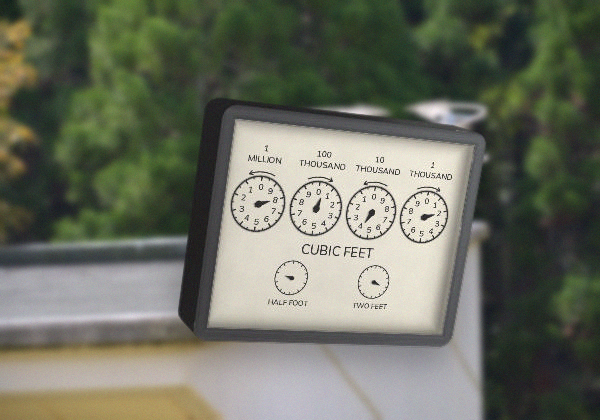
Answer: 804200 ft³
